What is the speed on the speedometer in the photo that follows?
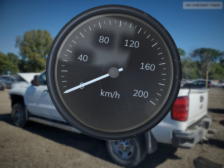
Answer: 0 km/h
